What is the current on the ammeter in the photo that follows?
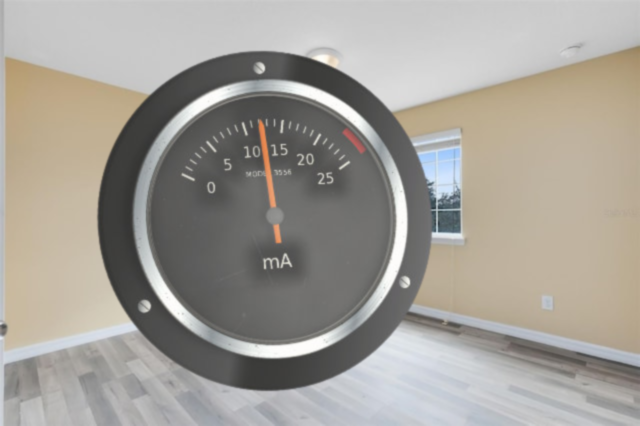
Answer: 12 mA
